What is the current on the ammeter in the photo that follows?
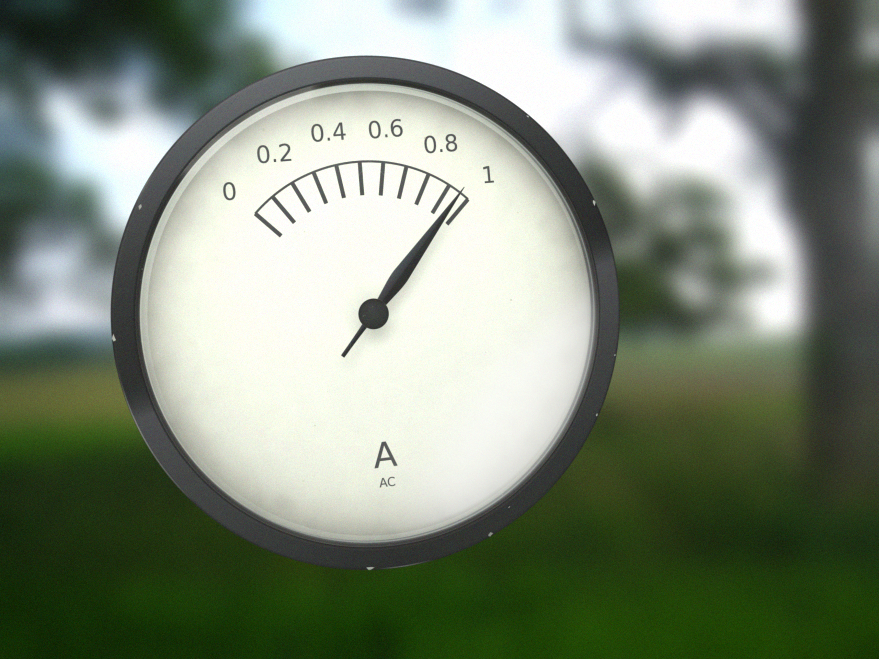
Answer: 0.95 A
